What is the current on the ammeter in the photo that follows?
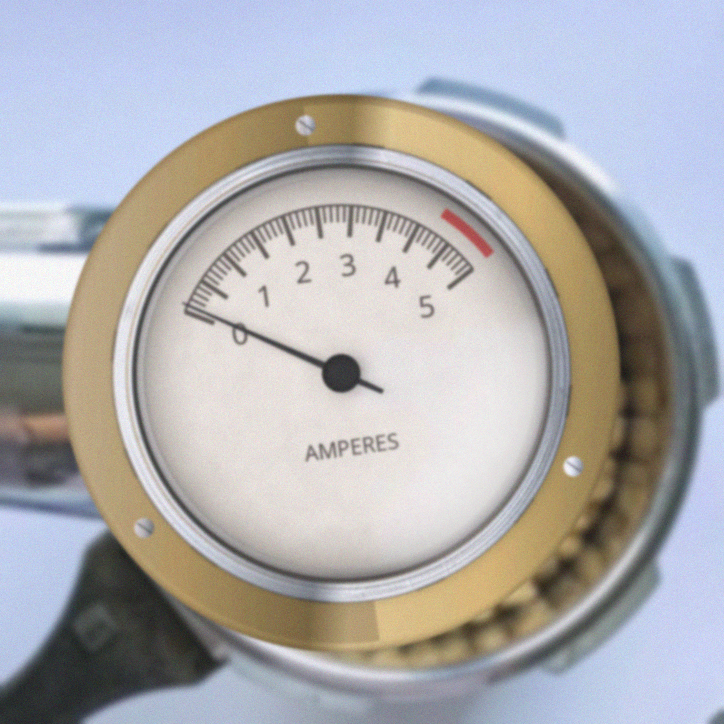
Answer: 0.1 A
